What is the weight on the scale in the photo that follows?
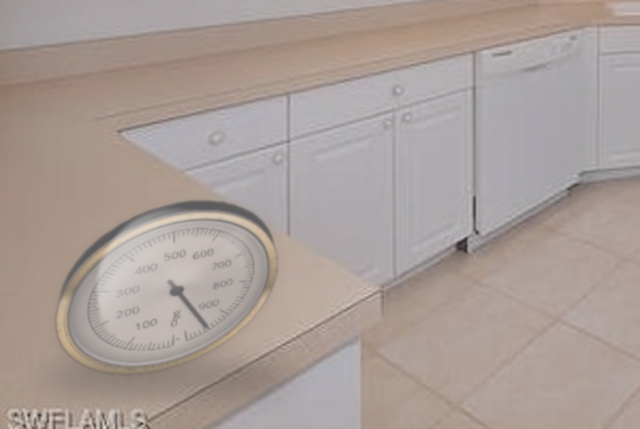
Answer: 950 g
